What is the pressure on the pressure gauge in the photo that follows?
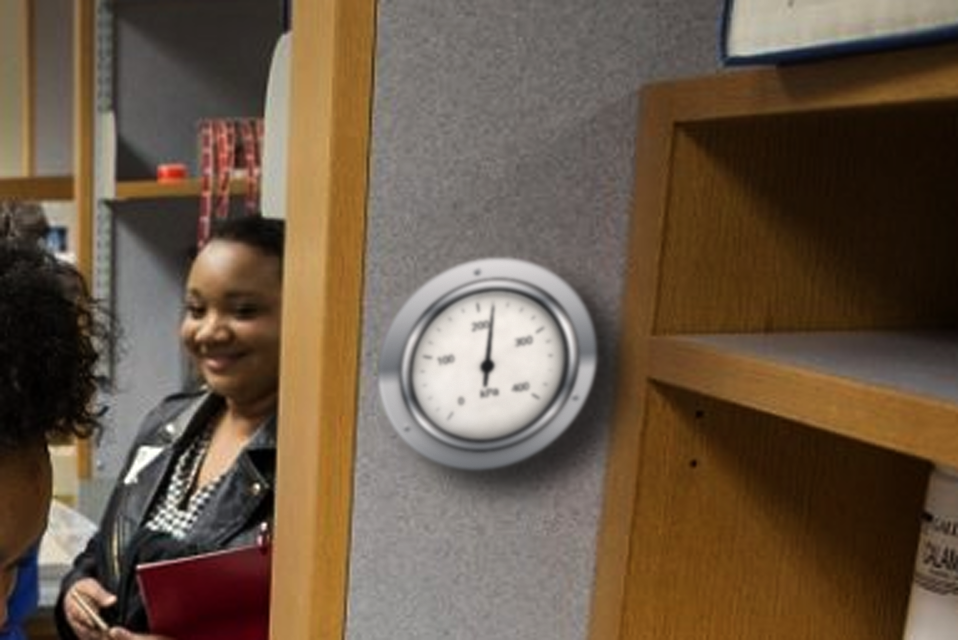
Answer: 220 kPa
